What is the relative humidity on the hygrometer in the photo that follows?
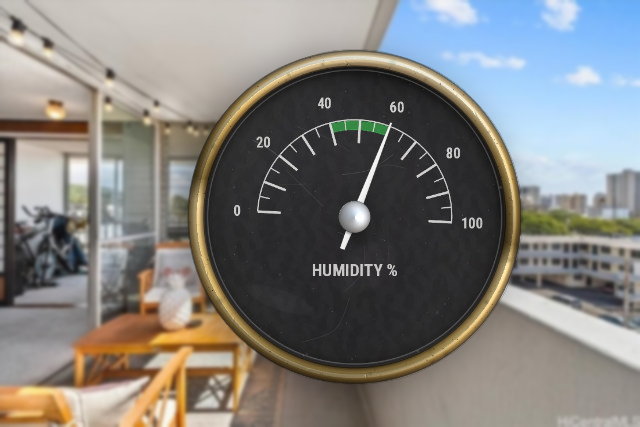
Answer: 60 %
